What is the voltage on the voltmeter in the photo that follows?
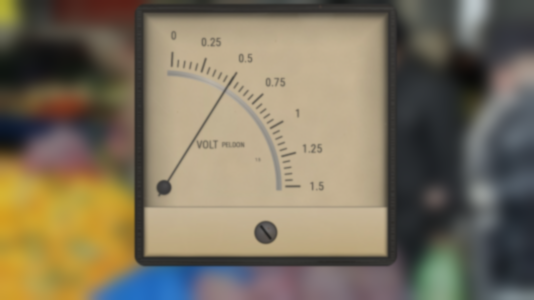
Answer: 0.5 V
